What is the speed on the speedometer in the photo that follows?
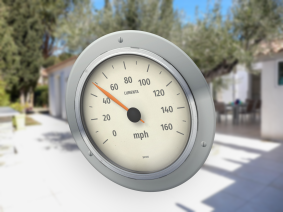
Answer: 50 mph
